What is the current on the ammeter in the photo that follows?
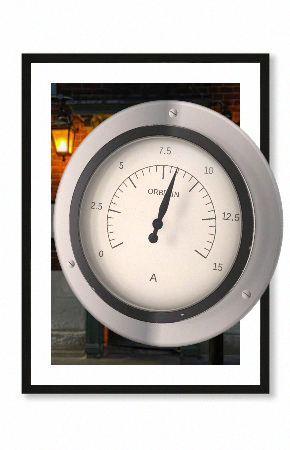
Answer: 8.5 A
